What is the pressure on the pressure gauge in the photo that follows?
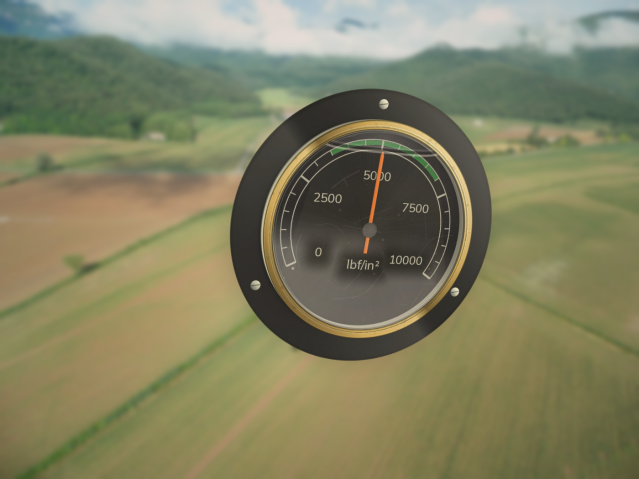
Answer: 5000 psi
